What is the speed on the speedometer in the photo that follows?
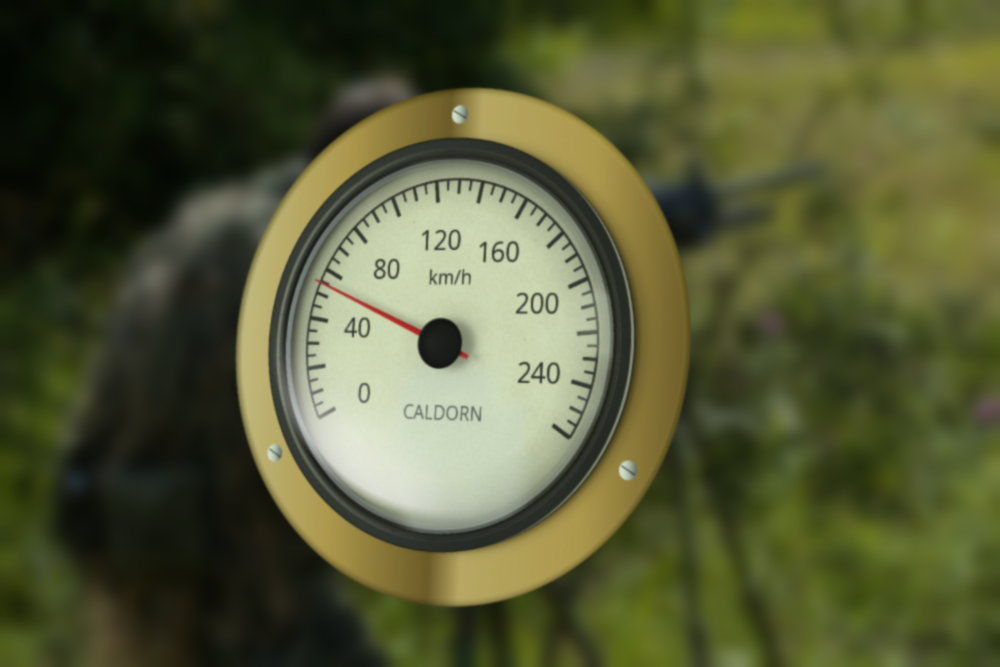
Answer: 55 km/h
